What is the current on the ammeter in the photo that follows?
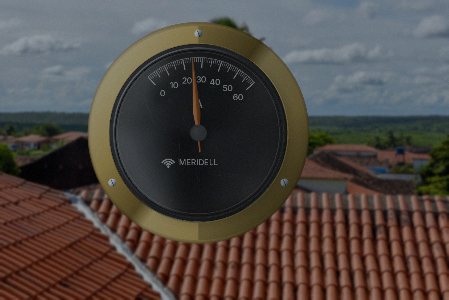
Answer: 25 A
